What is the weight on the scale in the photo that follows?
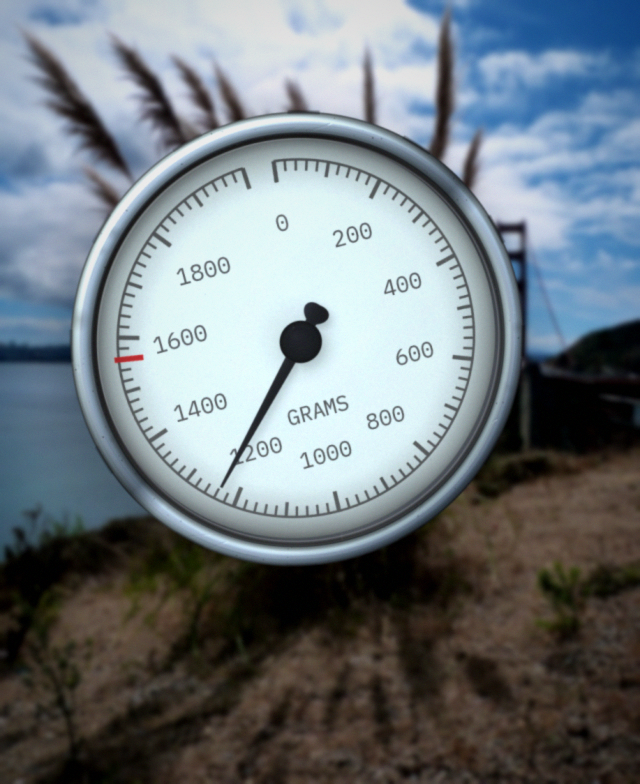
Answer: 1240 g
